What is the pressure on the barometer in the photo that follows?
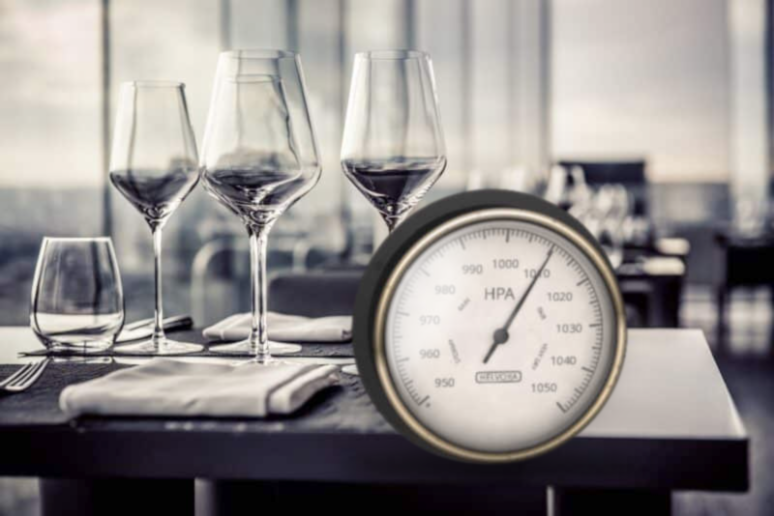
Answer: 1010 hPa
